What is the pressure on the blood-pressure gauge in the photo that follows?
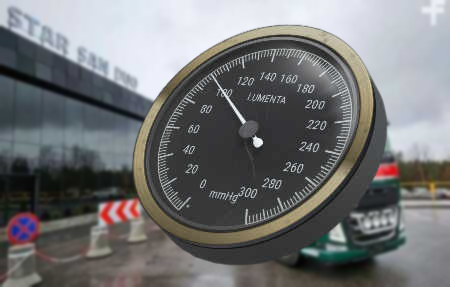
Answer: 100 mmHg
